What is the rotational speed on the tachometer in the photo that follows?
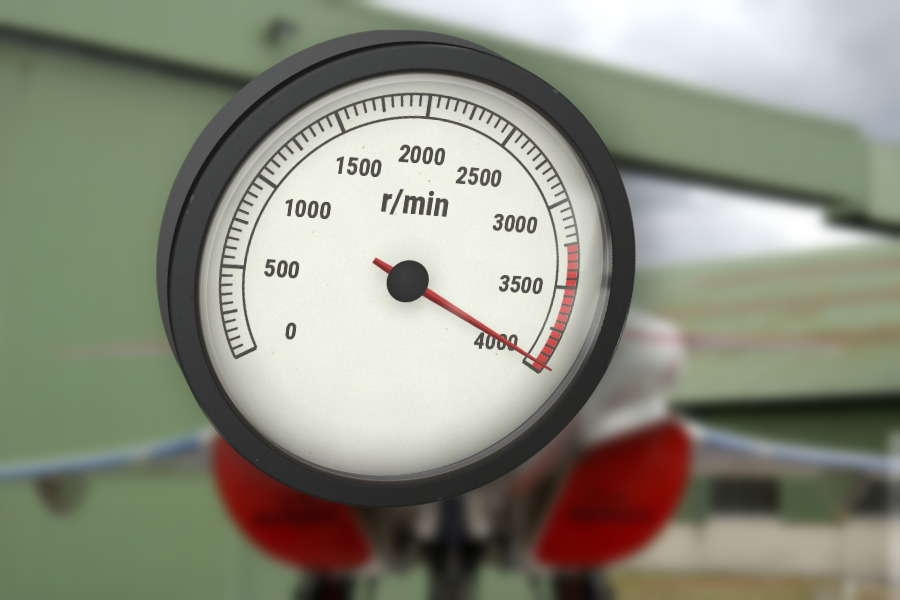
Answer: 3950 rpm
